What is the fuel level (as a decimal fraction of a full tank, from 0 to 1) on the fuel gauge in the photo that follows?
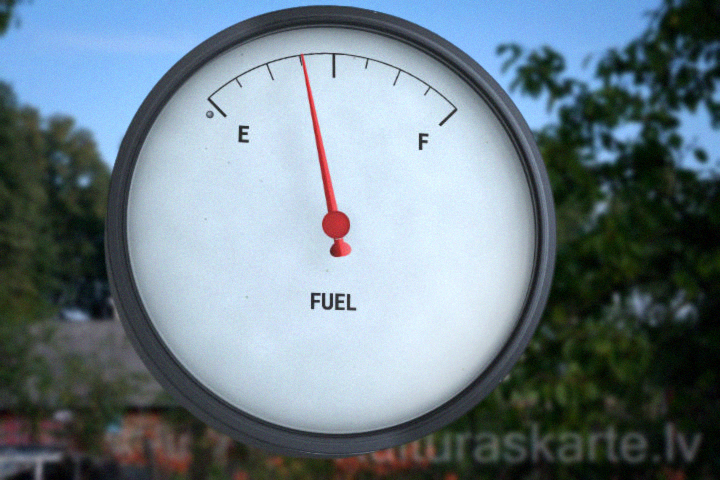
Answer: 0.375
